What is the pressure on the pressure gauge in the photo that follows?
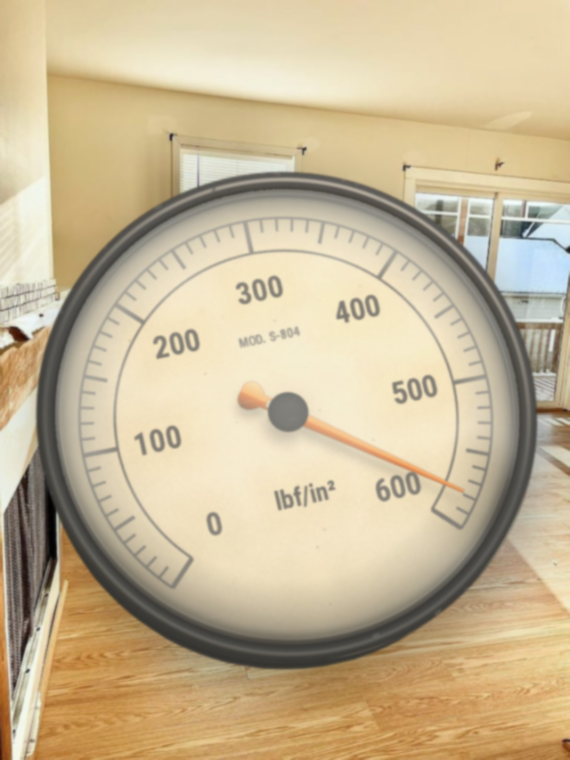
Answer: 580 psi
